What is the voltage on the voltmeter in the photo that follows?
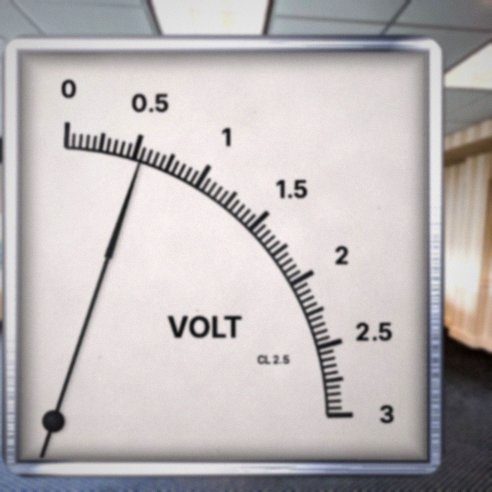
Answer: 0.55 V
